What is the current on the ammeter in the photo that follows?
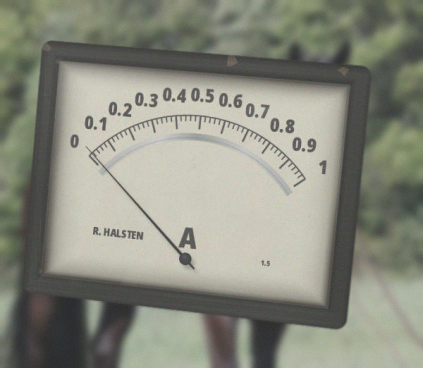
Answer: 0.02 A
